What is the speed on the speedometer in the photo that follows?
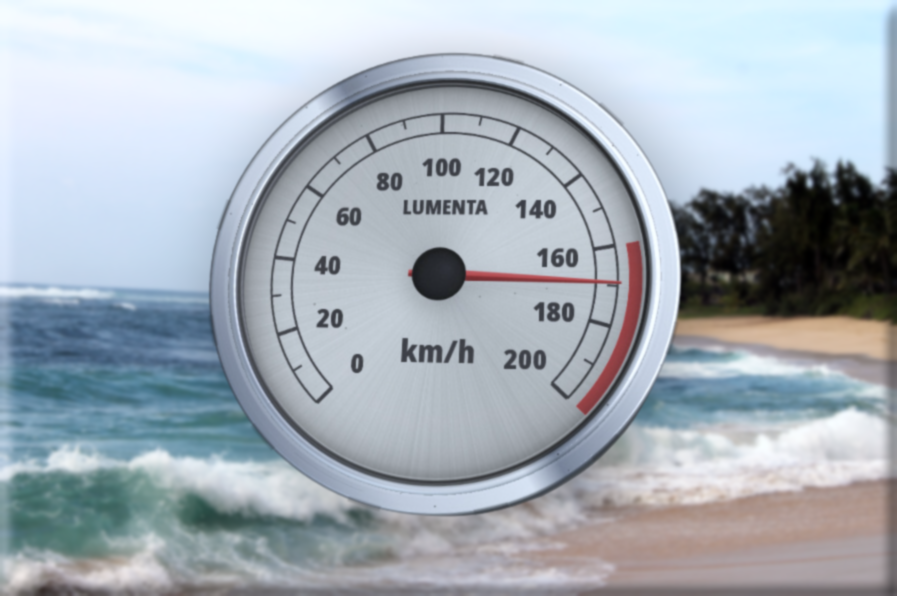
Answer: 170 km/h
